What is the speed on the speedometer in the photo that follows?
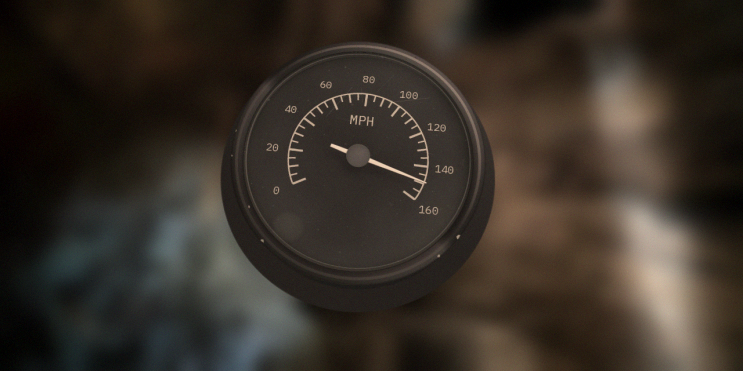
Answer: 150 mph
